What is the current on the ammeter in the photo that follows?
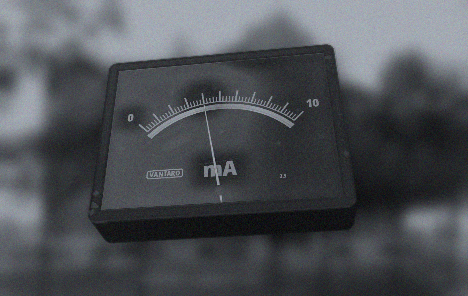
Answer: 4 mA
